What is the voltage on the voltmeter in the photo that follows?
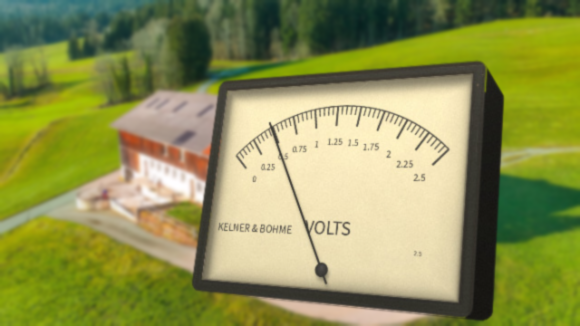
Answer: 0.5 V
